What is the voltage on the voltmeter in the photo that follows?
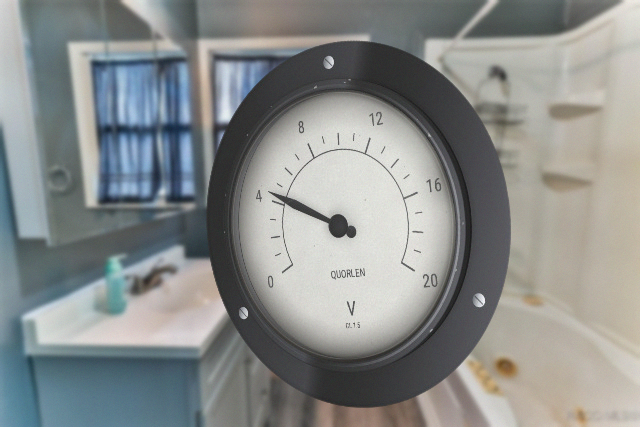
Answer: 4.5 V
